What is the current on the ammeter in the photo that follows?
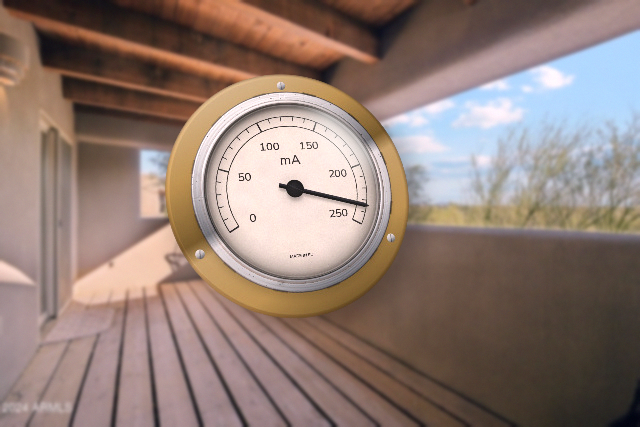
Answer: 235 mA
